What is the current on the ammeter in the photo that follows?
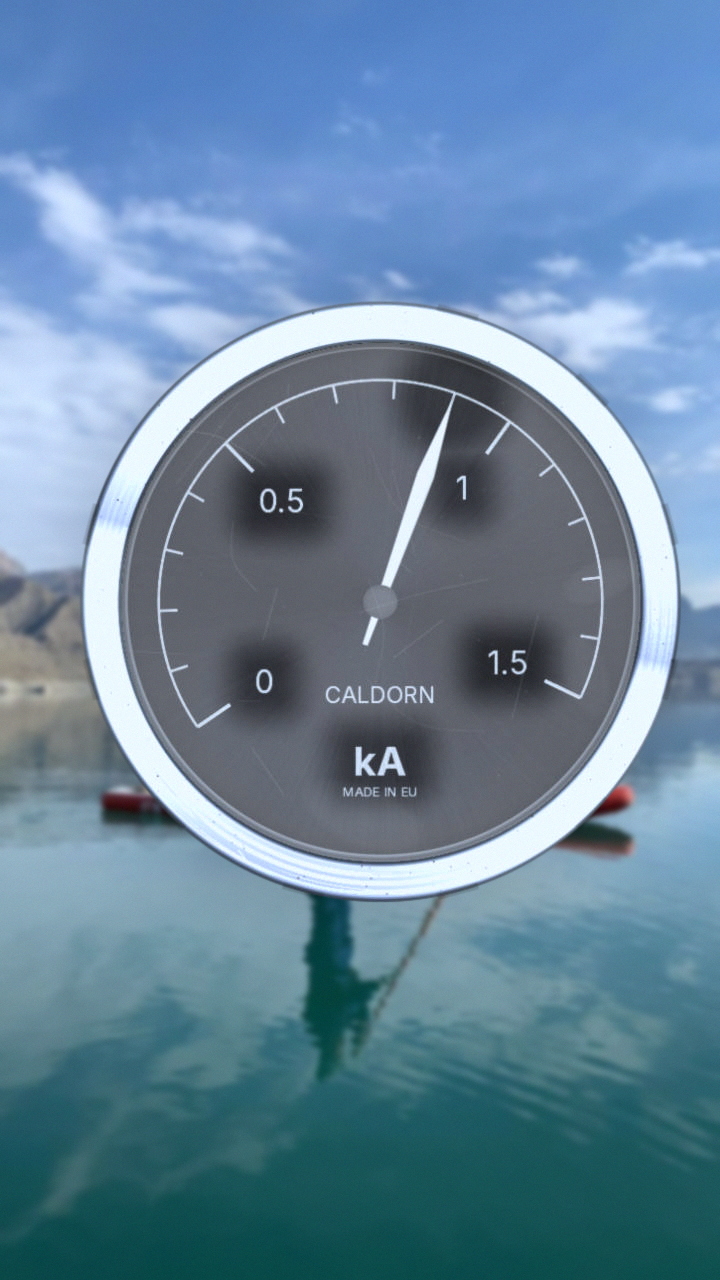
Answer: 0.9 kA
